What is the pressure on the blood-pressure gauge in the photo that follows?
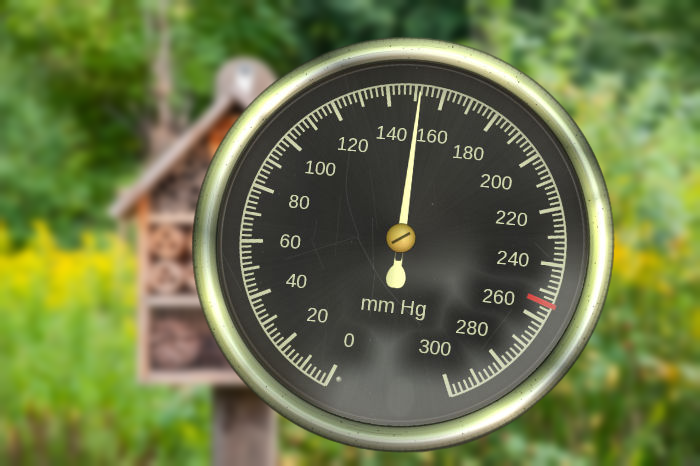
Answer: 152 mmHg
